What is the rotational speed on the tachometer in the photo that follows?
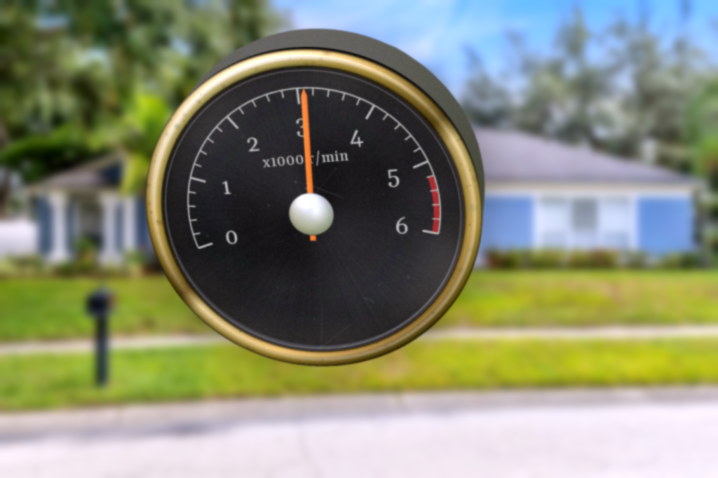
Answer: 3100 rpm
